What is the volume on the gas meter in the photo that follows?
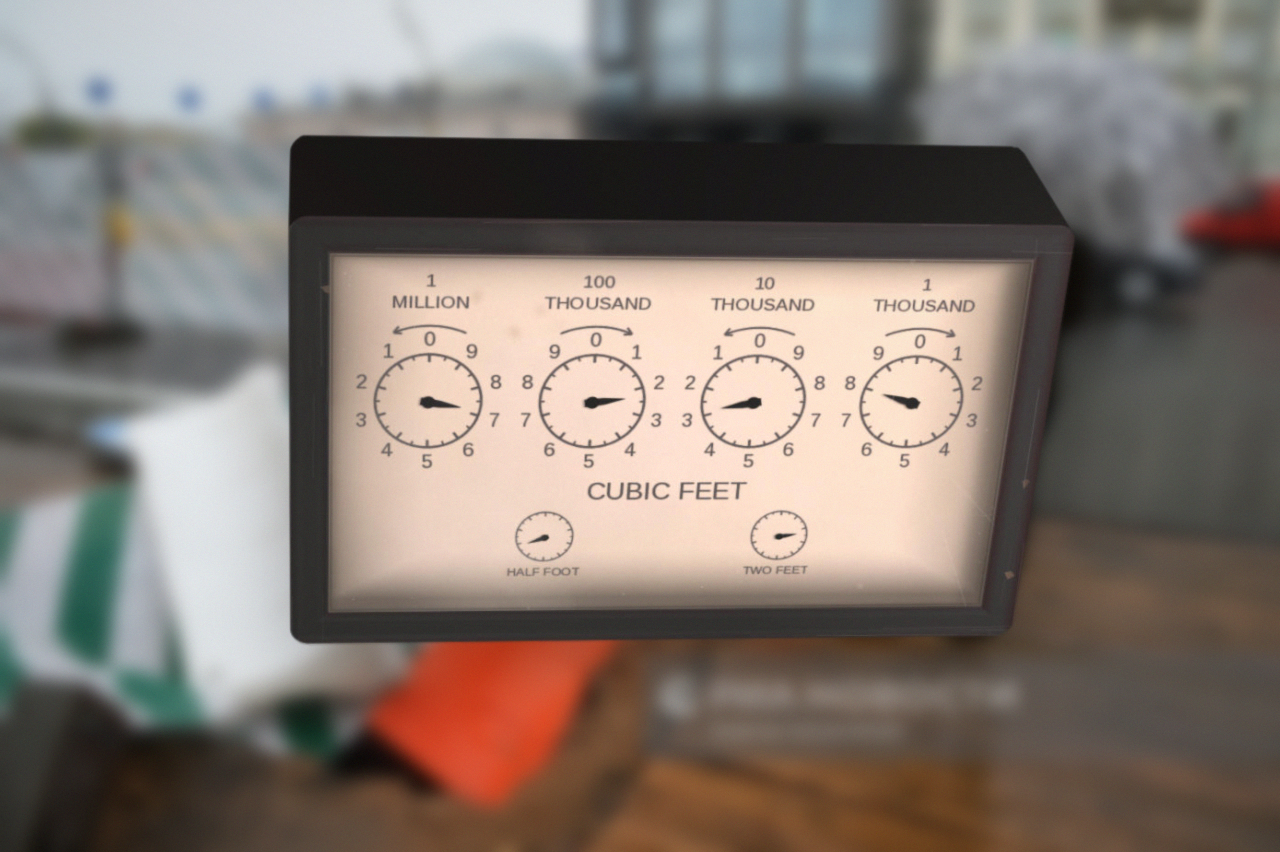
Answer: 722800 ft³
